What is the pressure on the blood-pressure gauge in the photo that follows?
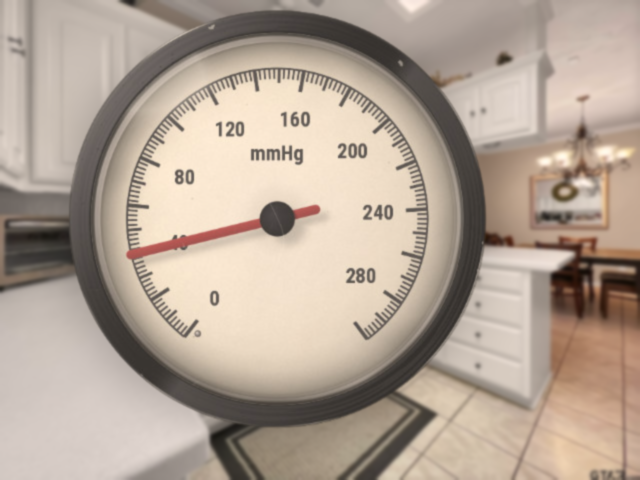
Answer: 40 mmHg
